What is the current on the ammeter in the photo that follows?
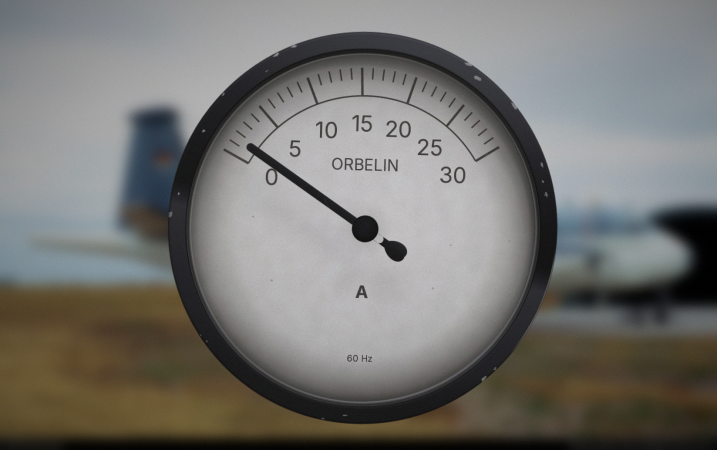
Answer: 1.5 A
